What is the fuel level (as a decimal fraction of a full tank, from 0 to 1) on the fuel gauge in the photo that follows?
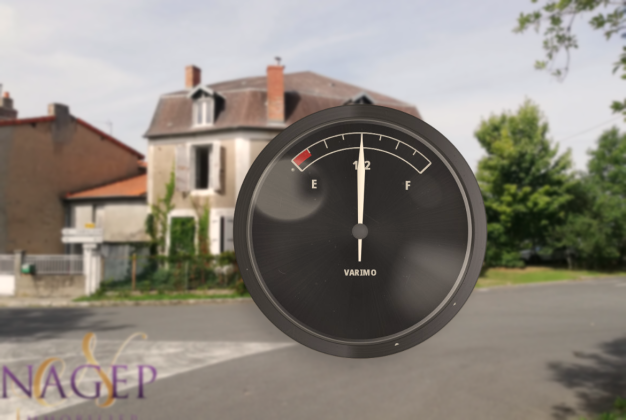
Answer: 0.5
